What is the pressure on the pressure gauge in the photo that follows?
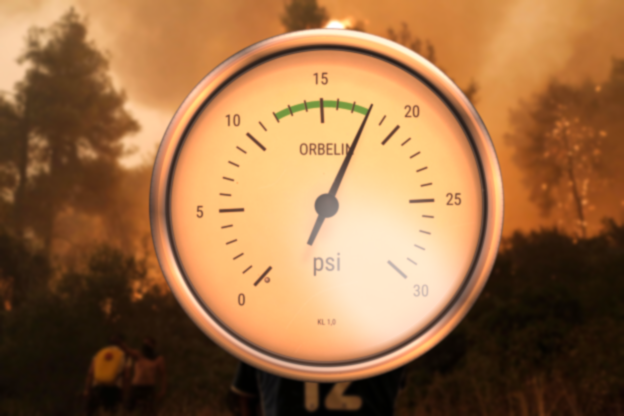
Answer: 18 psi
